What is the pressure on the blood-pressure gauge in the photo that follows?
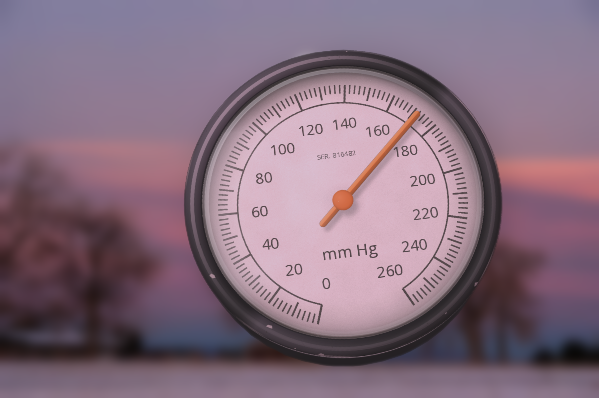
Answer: 172 mmHg
